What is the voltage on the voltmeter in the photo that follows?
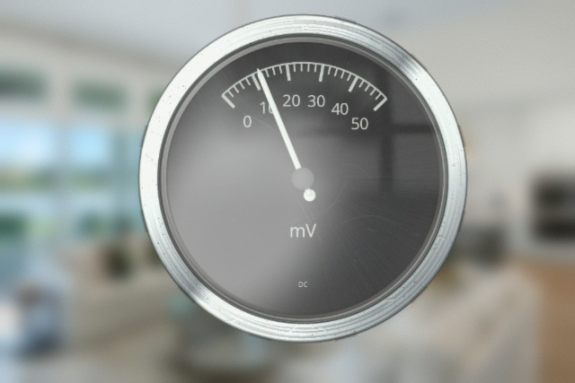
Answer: 12 mV
